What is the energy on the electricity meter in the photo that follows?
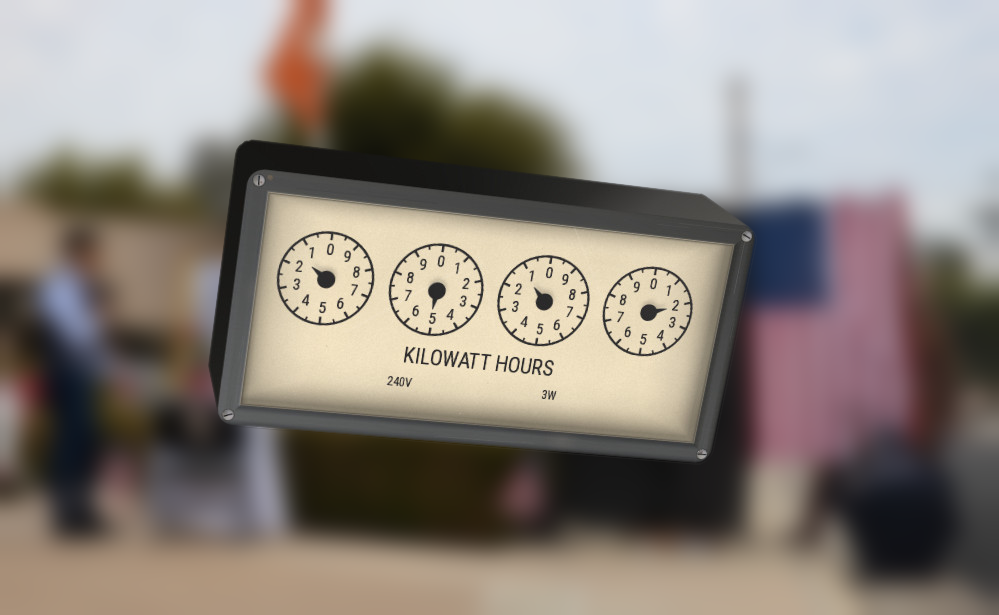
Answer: 1512 kWh
